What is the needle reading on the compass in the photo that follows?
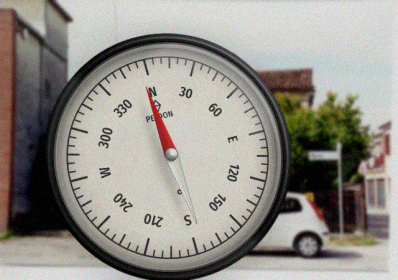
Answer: 355 °
